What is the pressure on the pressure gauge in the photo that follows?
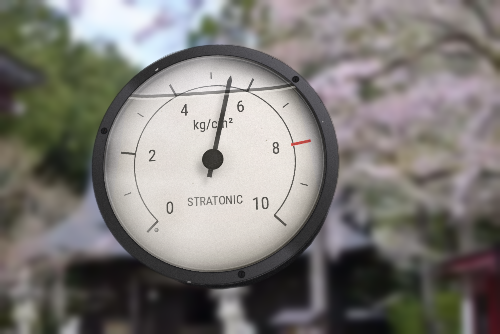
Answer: 5.5 kg/cm²
